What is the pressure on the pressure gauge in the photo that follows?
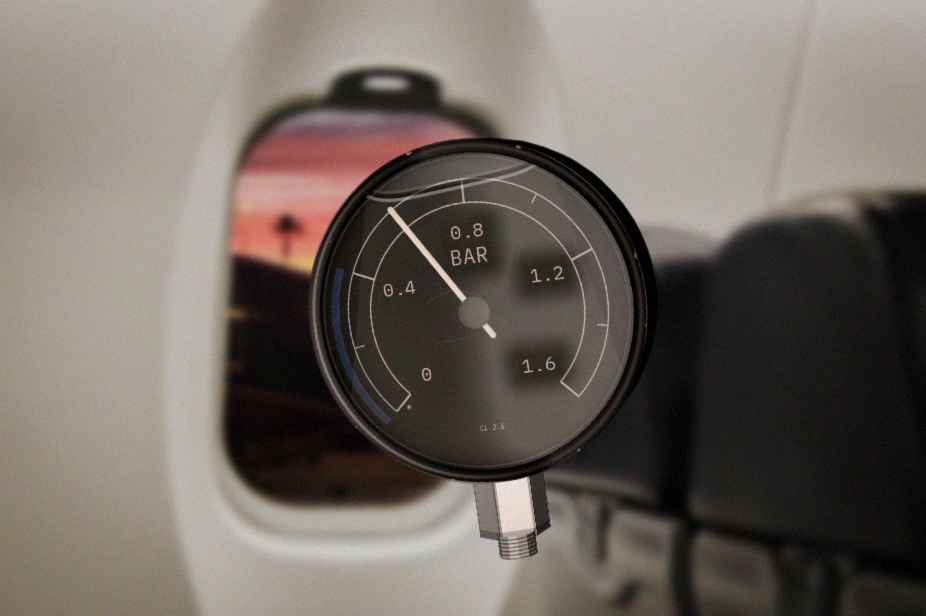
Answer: 0.6 bar
